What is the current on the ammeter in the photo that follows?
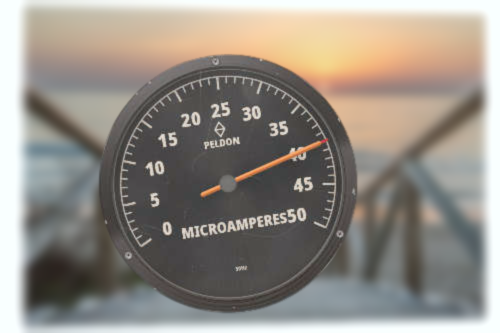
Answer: 40 µA
